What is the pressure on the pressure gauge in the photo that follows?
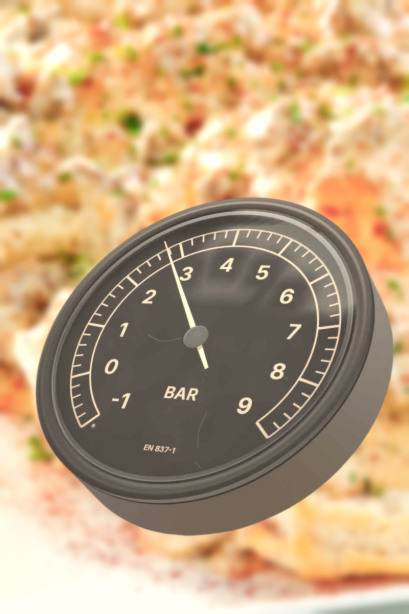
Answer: 2.8 bar
